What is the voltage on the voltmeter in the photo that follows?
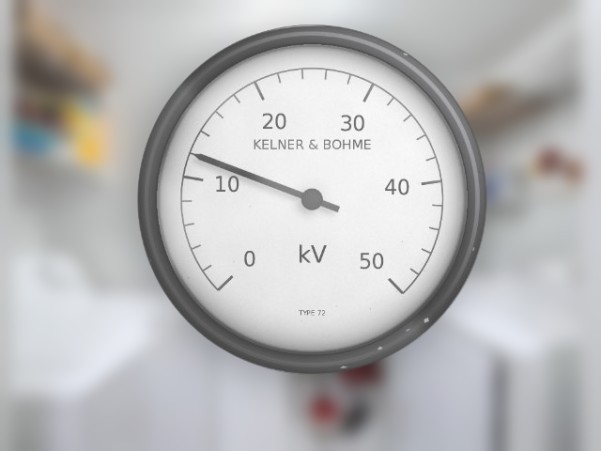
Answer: 12 kV
